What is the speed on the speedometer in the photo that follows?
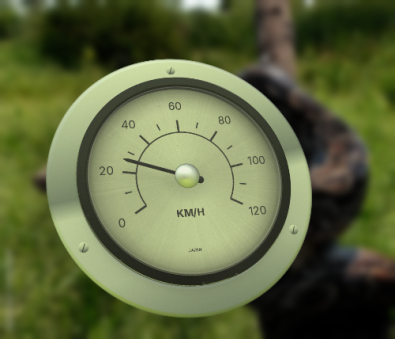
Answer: 25 km/h
